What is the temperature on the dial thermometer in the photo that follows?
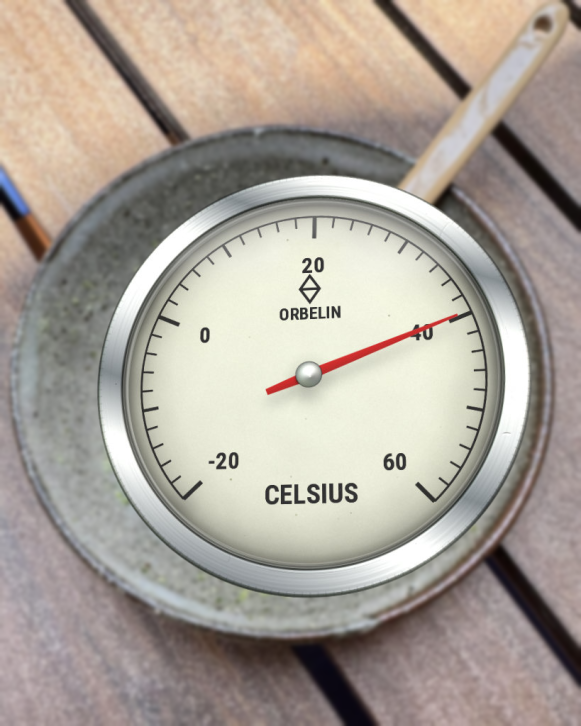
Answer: 40 °C
